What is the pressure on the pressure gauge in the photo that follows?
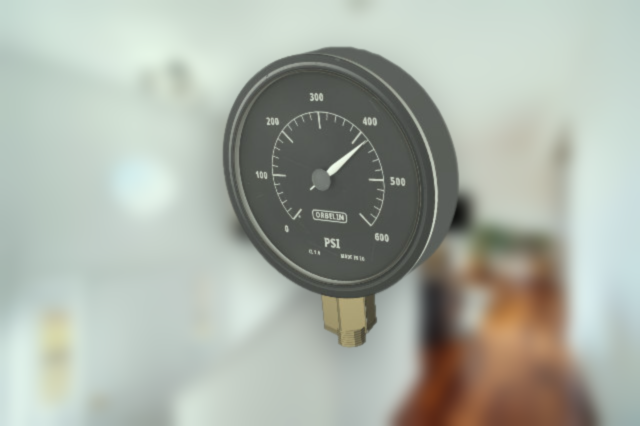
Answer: 420 psi
